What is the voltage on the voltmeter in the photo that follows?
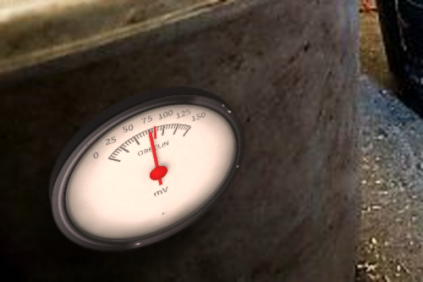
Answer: 75 mV
